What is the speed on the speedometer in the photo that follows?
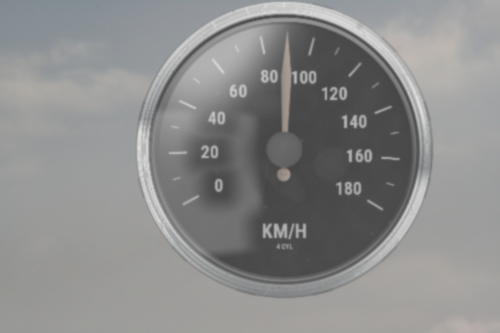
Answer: 90 km/h
